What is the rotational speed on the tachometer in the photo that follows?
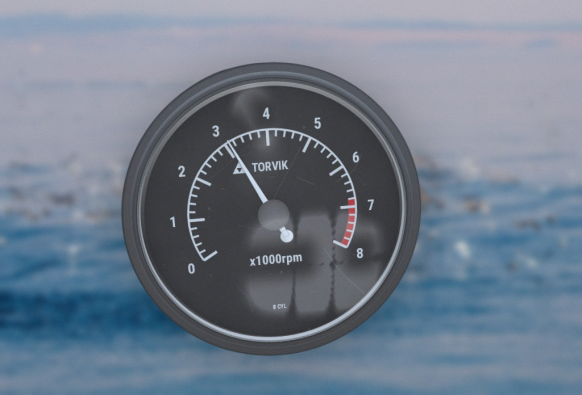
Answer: 3100 rpm
